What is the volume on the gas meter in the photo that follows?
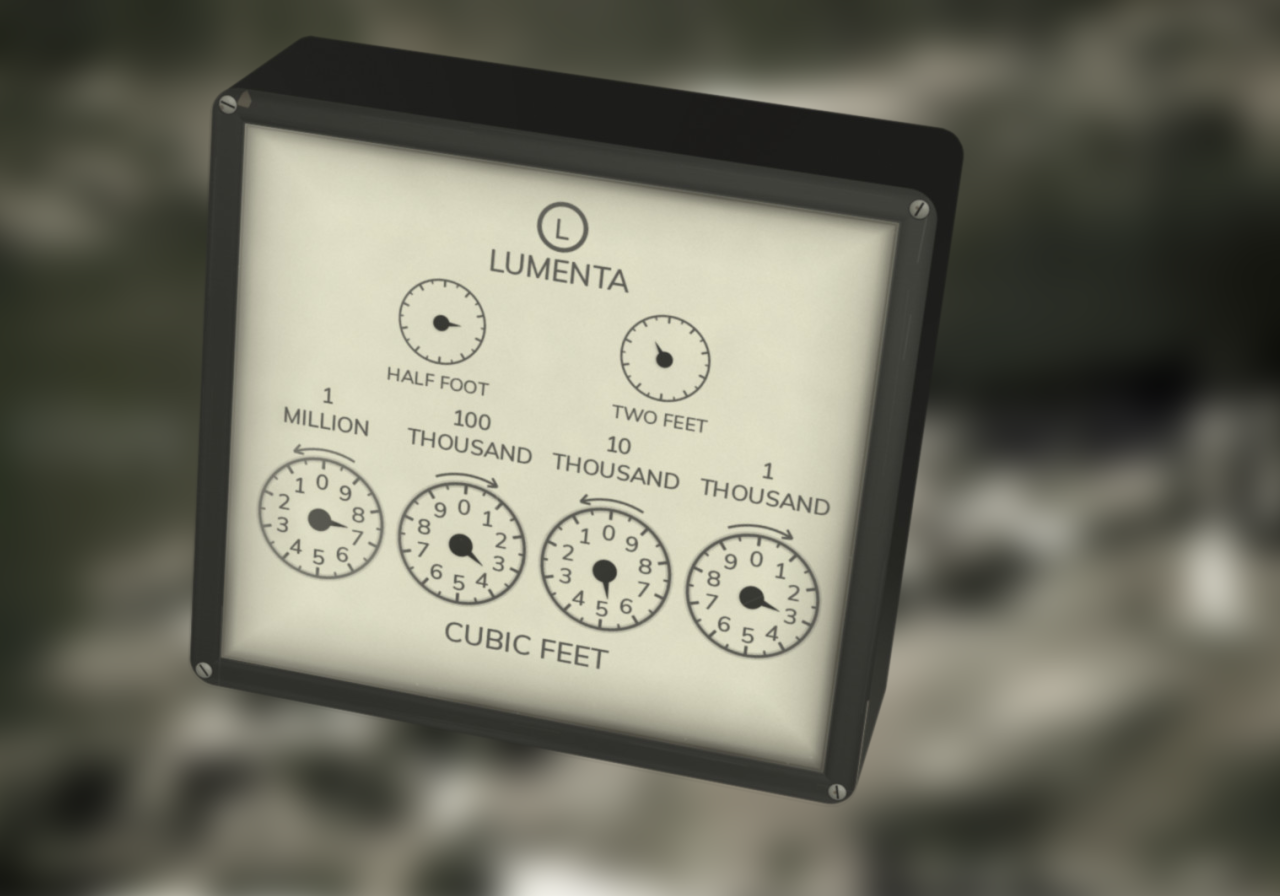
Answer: 735300 ft³
